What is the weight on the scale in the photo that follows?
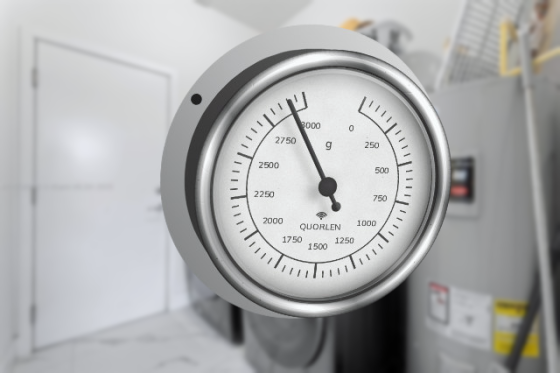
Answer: 2900 g
